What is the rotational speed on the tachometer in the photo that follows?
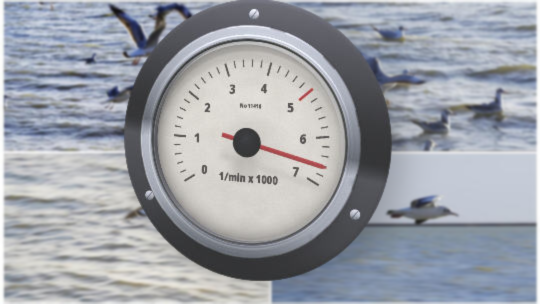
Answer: 6600 rpm
